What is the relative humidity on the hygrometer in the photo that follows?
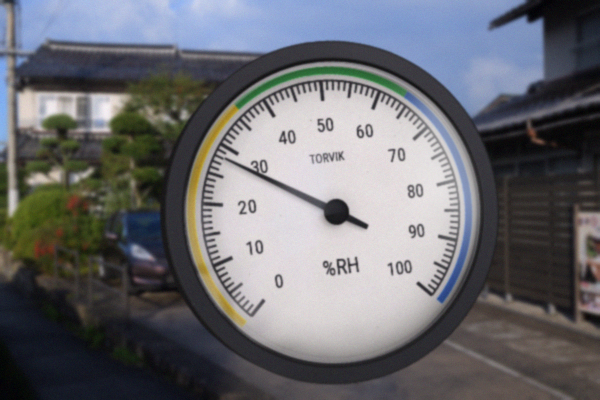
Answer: 28 %
